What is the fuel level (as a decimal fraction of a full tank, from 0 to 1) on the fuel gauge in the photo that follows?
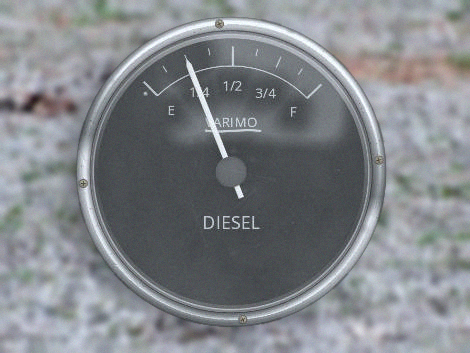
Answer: 0.25
